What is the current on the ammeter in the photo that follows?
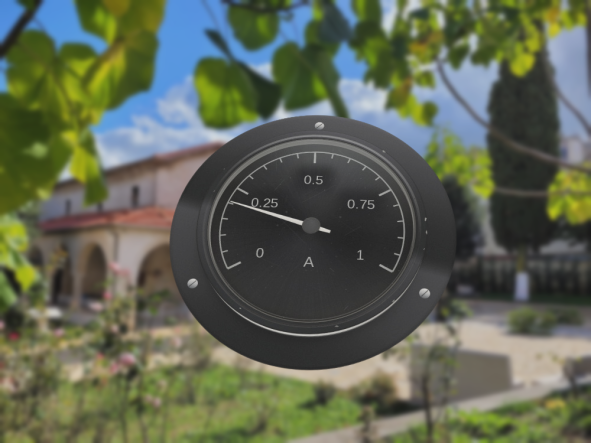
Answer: 0.2 A
